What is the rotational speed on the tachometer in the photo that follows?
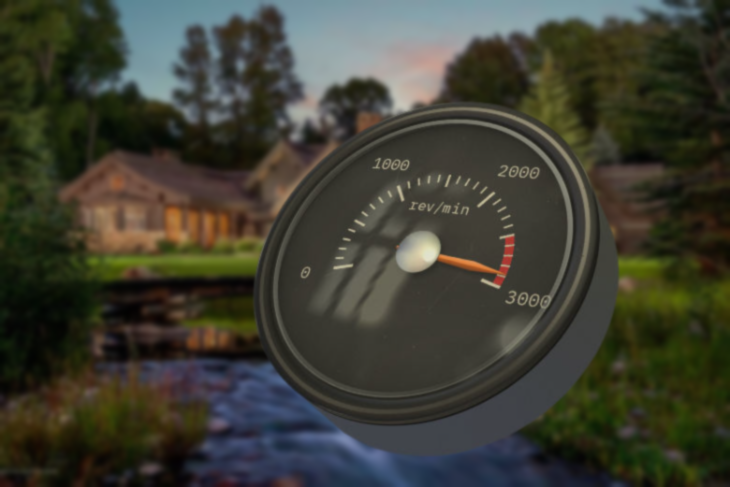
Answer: 2900 rpm
